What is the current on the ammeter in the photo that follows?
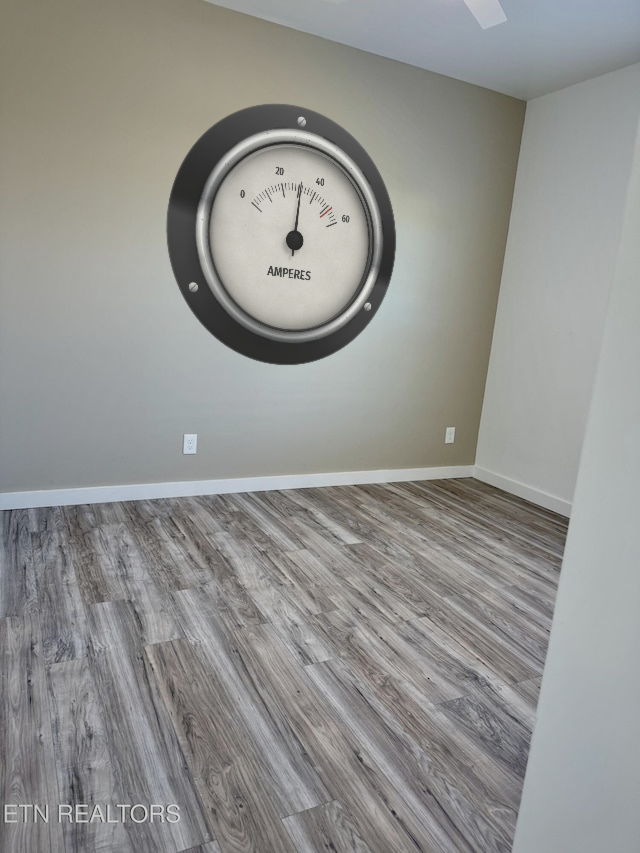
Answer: 30 A
